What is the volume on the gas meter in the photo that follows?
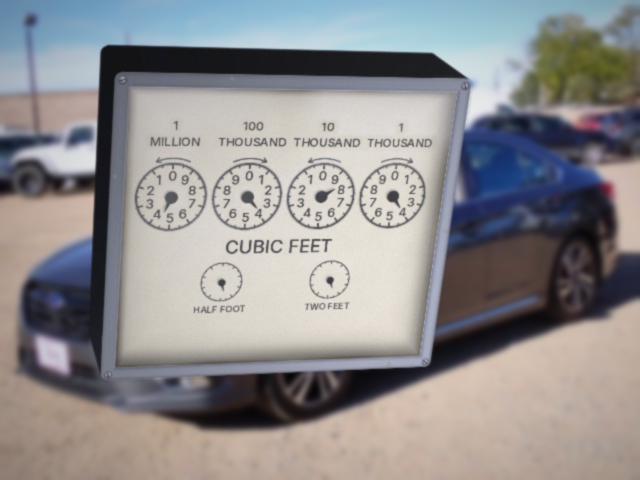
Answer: 438400 ft³
